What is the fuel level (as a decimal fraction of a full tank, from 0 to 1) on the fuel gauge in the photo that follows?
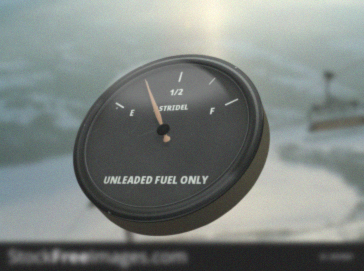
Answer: 0.25
